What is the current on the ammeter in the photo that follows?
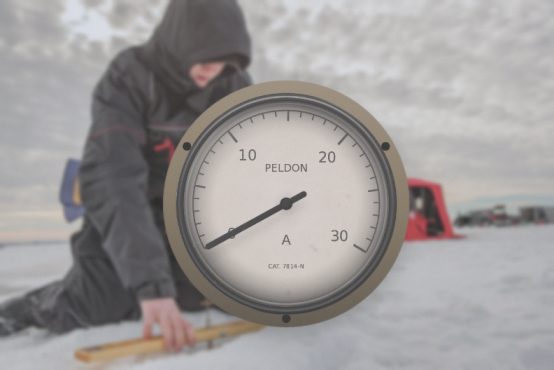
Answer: 0 A
